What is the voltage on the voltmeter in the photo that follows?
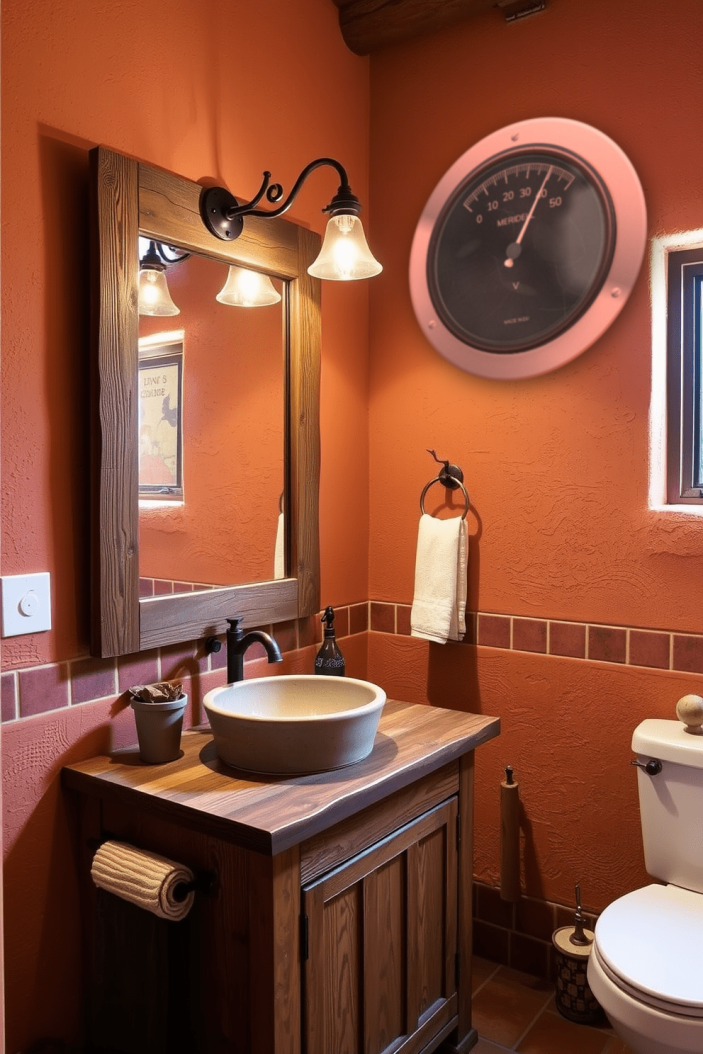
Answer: 40 V
